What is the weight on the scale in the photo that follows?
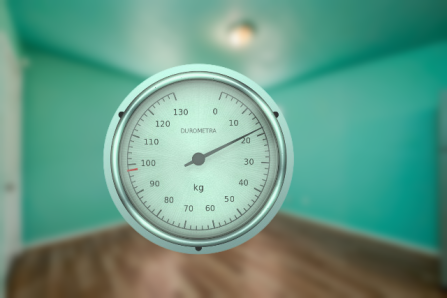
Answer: 18 kg
